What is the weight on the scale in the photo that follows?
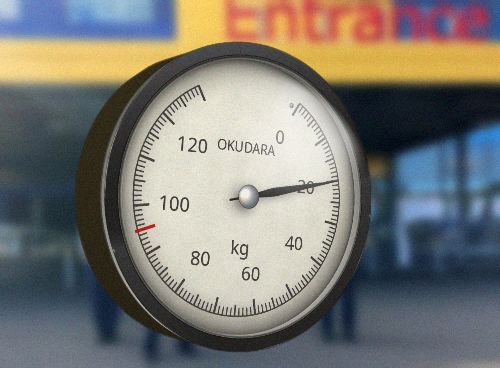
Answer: 20 kg
